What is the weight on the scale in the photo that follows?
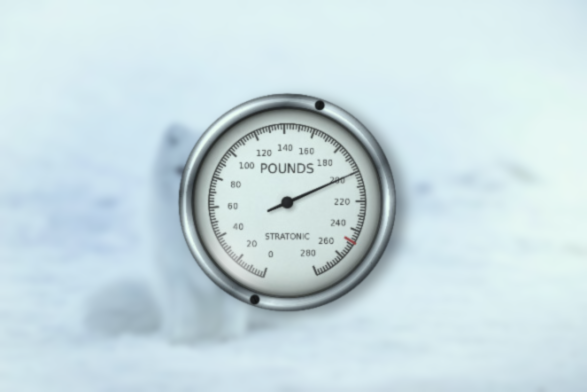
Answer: 200 lb
